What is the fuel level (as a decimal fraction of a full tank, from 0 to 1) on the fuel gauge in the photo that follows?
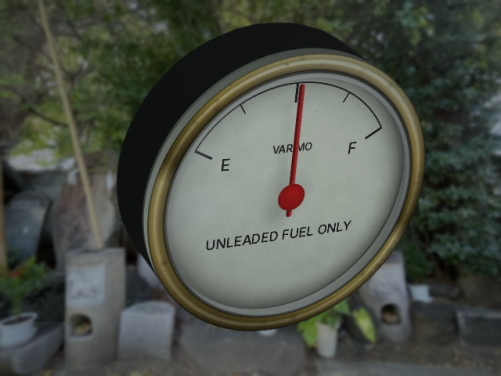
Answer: 0.5
